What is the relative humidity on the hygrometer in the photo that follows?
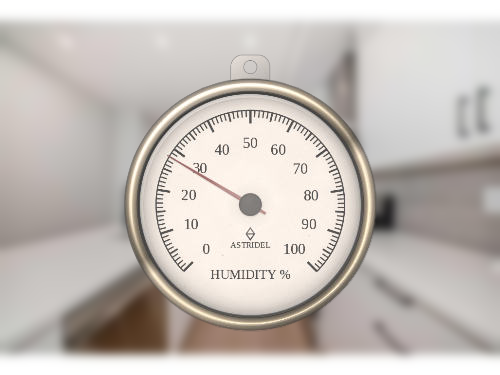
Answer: 28 %
